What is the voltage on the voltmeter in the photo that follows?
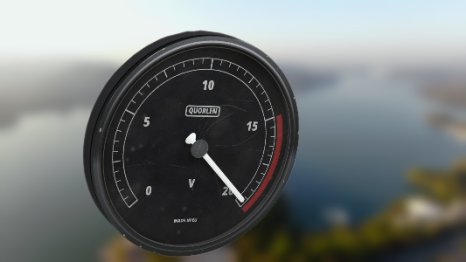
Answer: 19.75 V
